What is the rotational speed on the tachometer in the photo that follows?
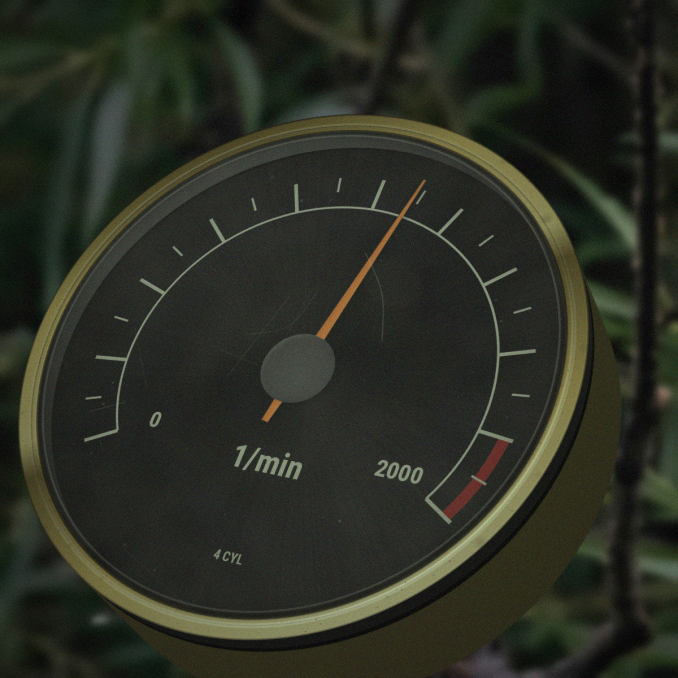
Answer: 1100 rpm
